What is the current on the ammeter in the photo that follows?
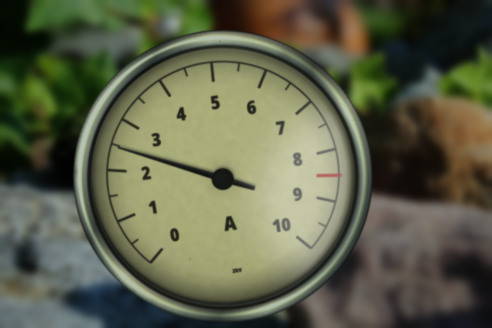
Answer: 2.5 A
